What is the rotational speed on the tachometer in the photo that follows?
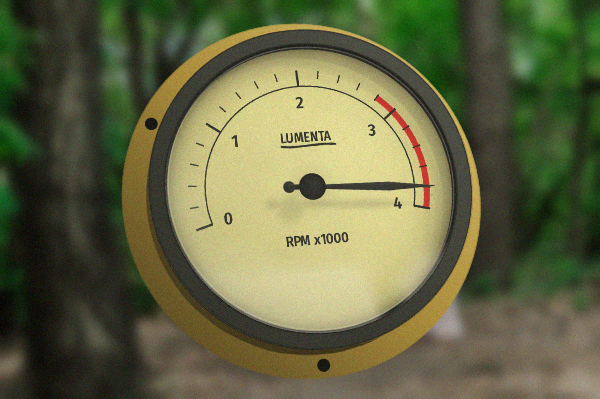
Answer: 3800 rpm
